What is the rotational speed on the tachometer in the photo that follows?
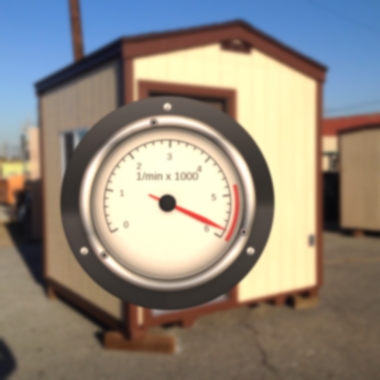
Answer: 5800 rpm
